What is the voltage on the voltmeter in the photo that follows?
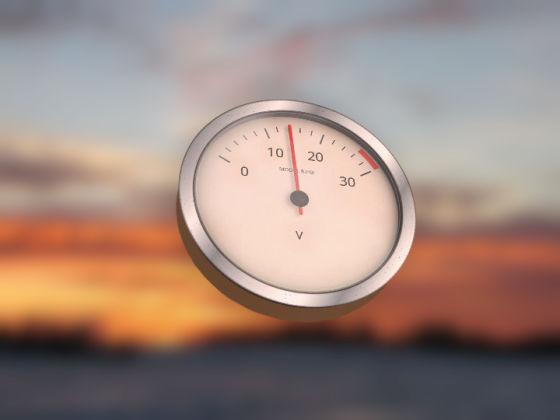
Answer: 14 V
